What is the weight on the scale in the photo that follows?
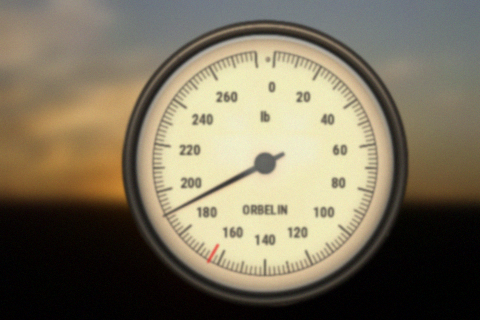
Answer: 190 lb
